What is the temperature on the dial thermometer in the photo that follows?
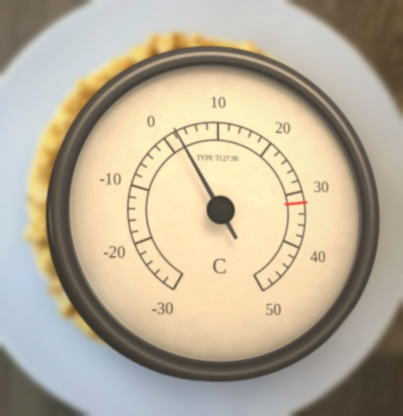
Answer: 2 °C
